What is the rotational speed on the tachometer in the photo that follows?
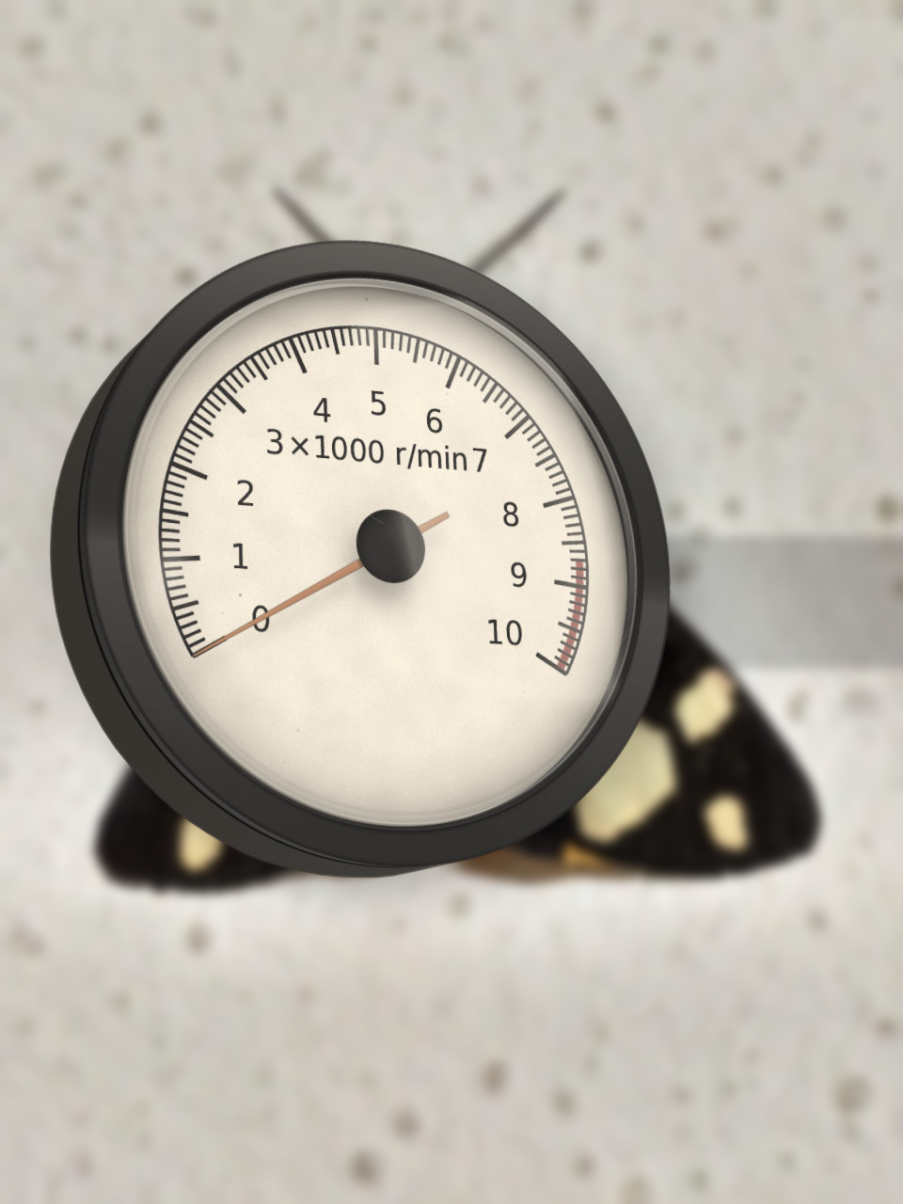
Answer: 0 rpm
